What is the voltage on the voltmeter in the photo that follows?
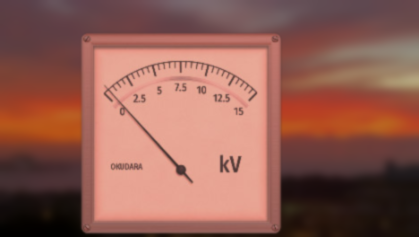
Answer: 0.5 kV
